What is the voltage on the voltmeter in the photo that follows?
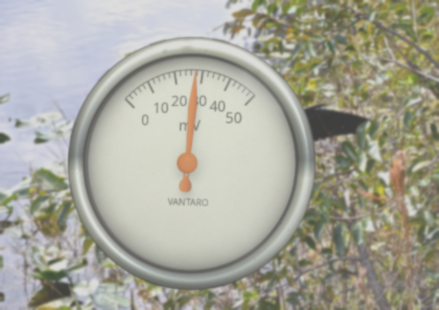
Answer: 28 mV
